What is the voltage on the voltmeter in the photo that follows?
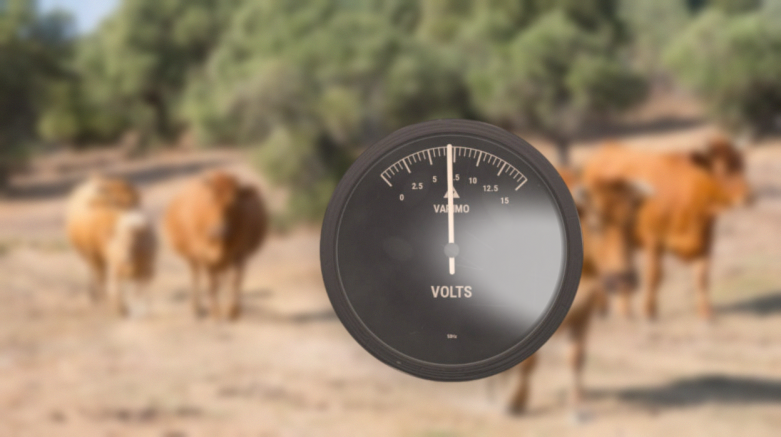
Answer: 7 V
